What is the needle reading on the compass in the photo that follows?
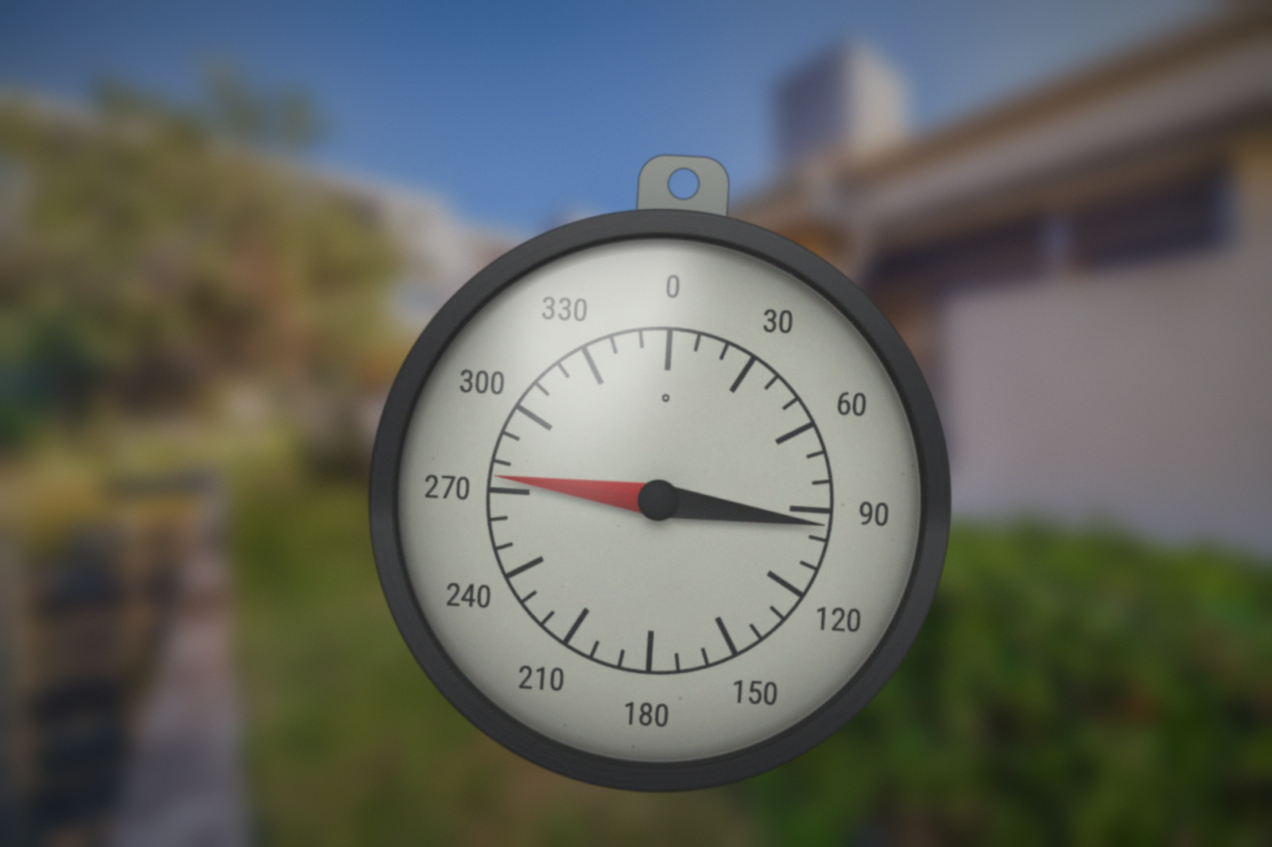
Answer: 275 °
